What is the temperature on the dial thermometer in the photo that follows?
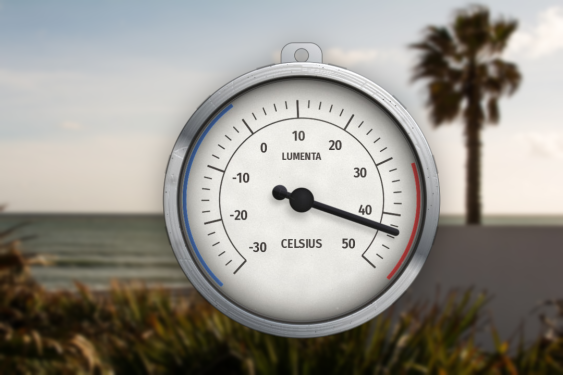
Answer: 43 °C
